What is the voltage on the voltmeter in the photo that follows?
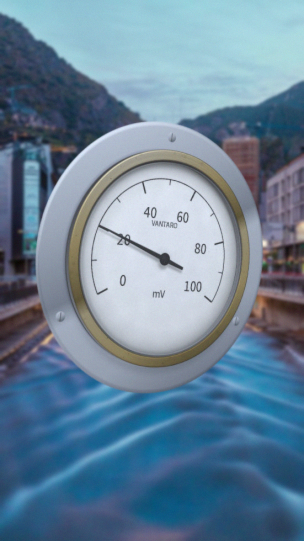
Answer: 20 mV
